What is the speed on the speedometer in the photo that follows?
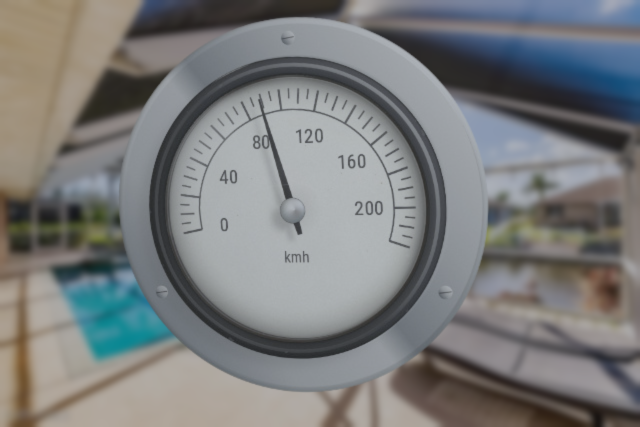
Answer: 90 km/h
